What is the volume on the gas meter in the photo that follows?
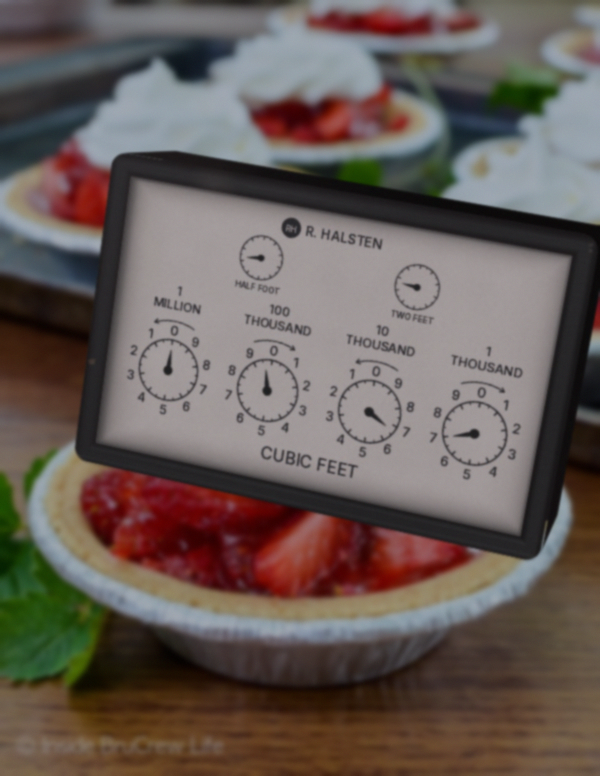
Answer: 996700 ft³
